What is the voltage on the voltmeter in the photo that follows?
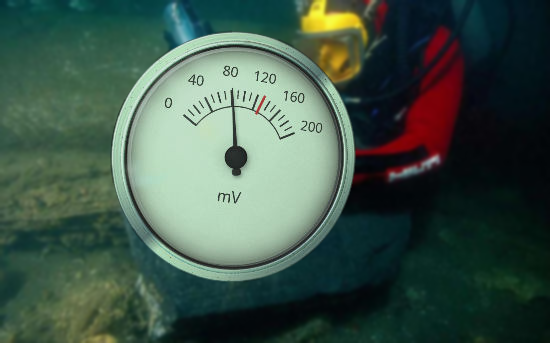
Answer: 80 mV
